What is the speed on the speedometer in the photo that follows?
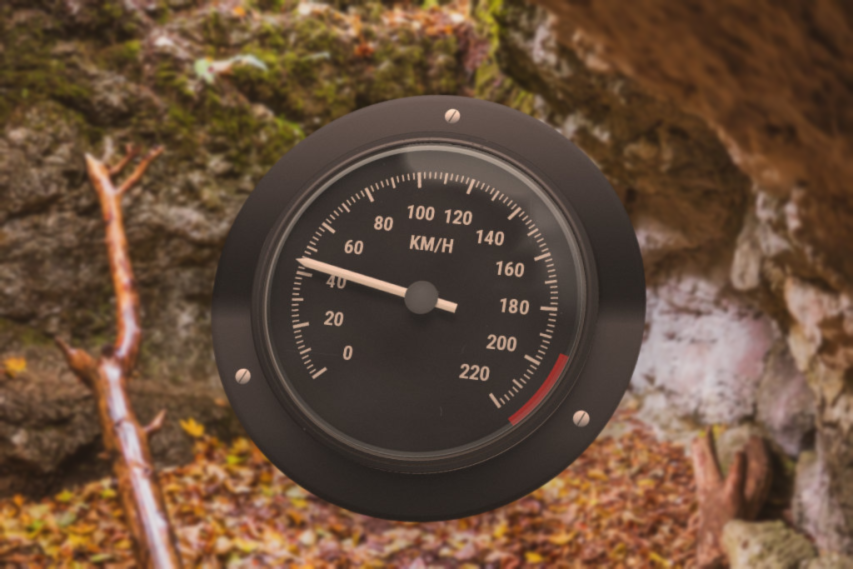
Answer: 44 km/h
